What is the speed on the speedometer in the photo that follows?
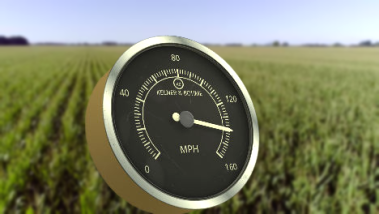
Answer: 140 mph
